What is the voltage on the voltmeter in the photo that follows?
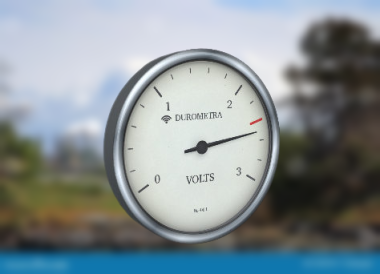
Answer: 2.5 V
